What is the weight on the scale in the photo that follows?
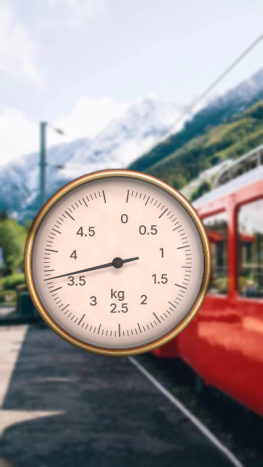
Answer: 3.65 kg
